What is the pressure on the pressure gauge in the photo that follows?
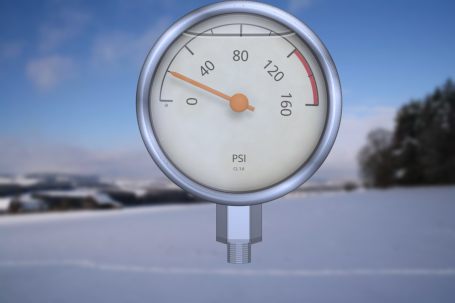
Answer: 20 psi
